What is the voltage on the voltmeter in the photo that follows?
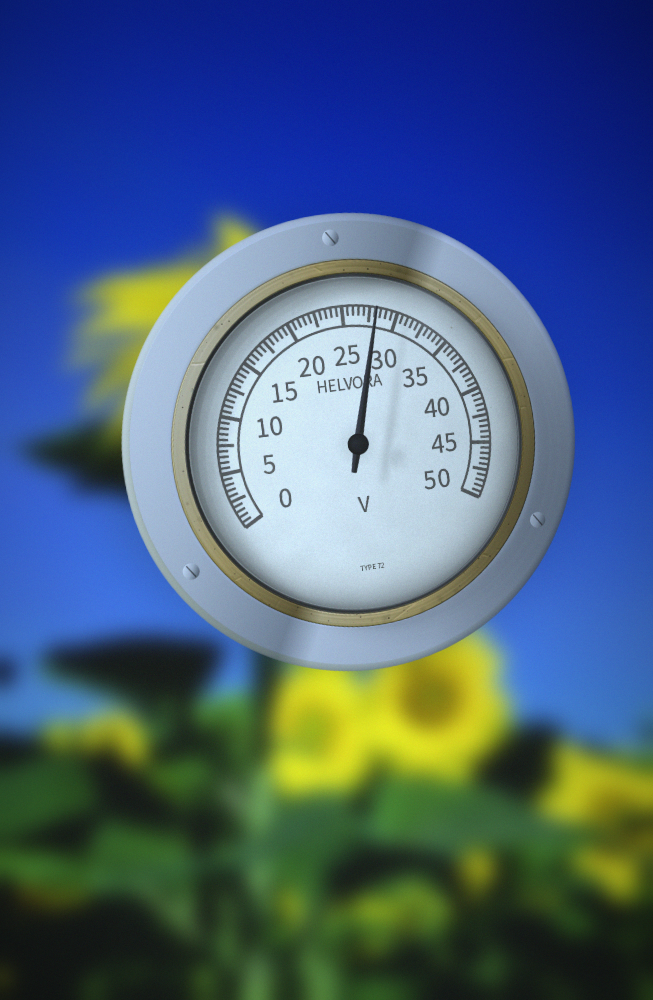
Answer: 28 V
